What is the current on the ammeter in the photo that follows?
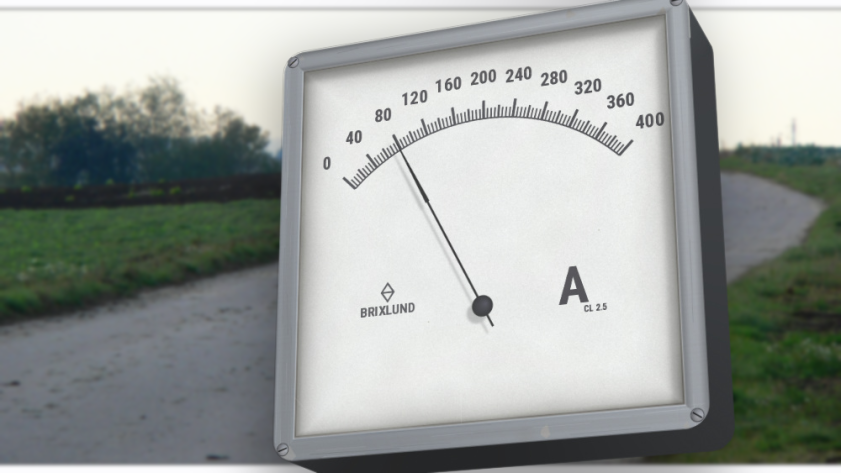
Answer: 80 A
